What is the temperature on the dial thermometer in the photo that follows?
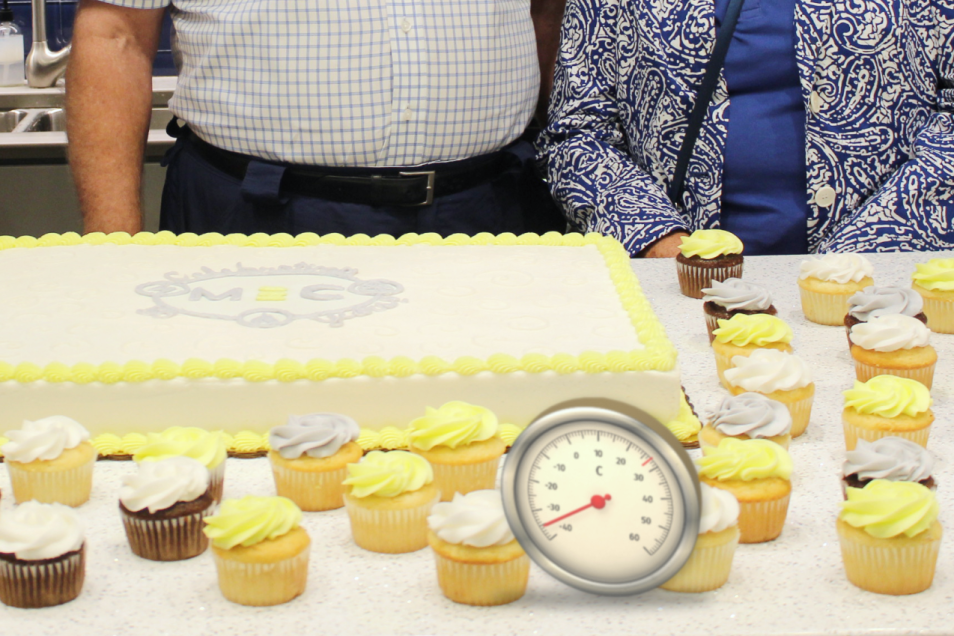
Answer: -35 °C
